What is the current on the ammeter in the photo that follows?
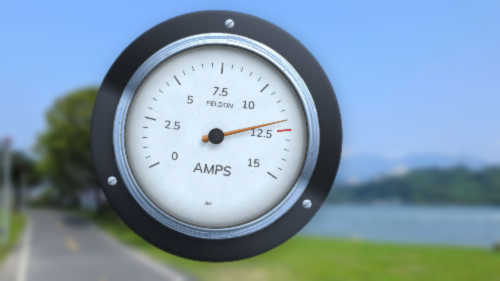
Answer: 12 A
